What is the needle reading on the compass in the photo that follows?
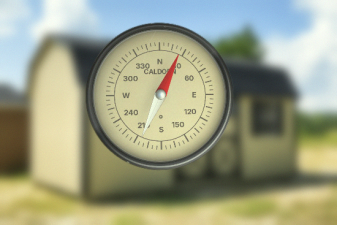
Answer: 25 °
